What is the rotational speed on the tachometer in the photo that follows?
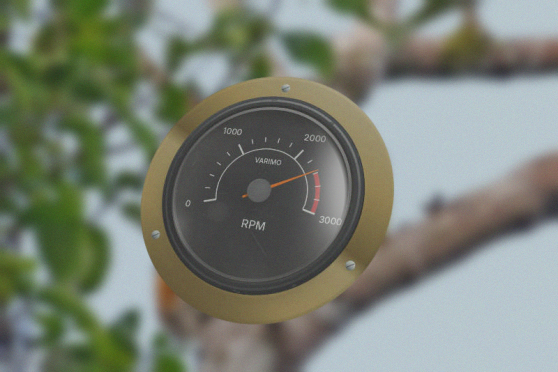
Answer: 2400 rpm
